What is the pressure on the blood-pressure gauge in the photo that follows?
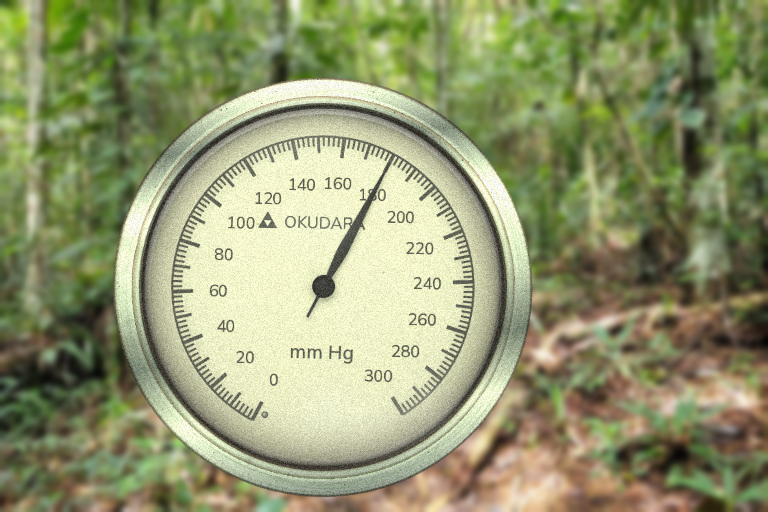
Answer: 180 mmHg
